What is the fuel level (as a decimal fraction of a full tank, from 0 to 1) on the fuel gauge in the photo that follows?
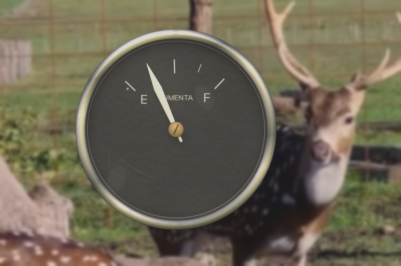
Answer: 0.25
